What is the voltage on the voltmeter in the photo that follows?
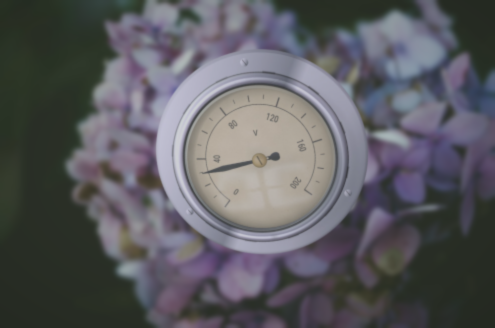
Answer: 30 V
